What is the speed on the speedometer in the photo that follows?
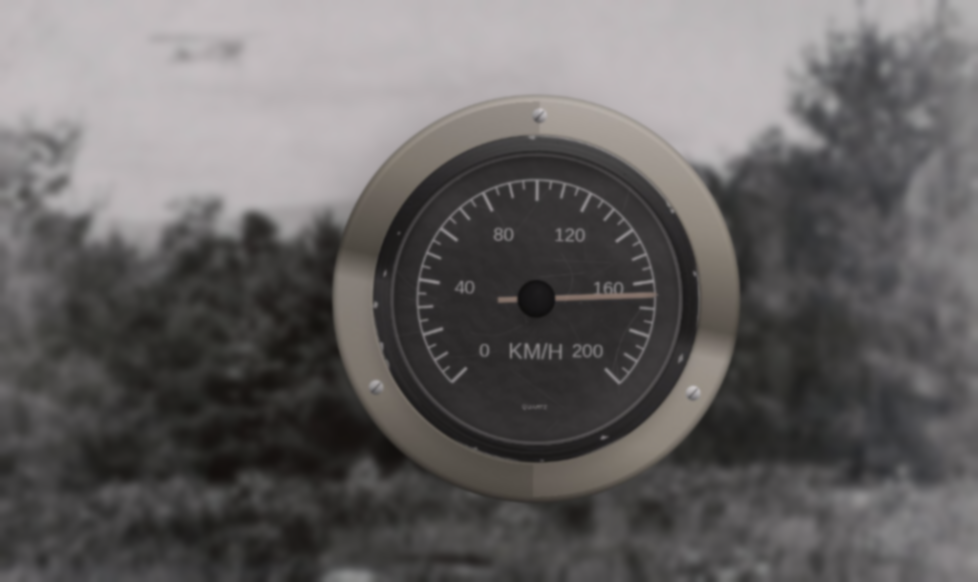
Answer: 165 km/h
